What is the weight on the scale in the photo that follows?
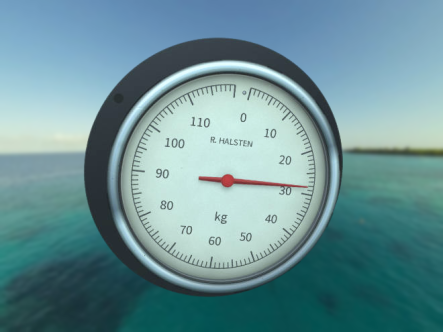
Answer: 28 kg
